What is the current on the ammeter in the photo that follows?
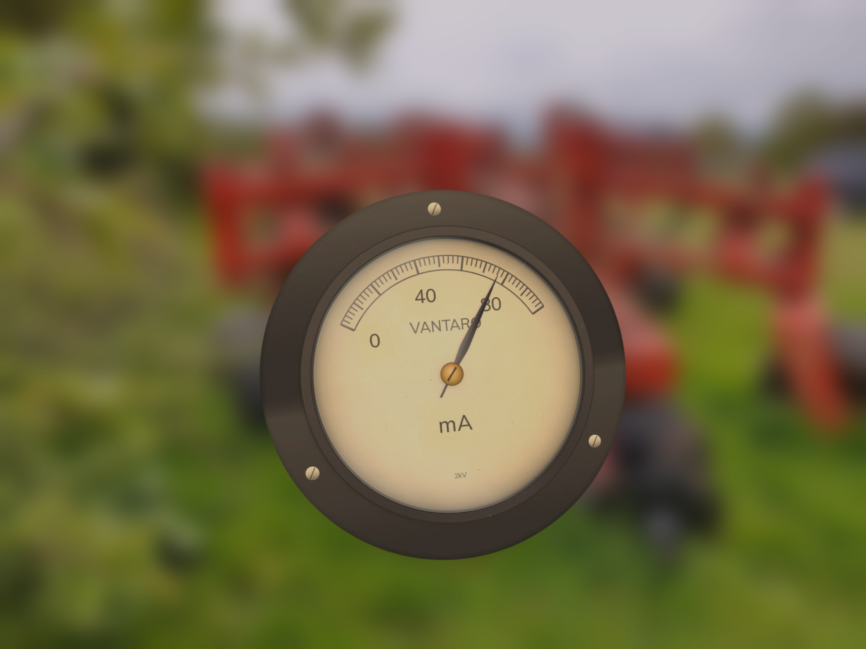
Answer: 76 mA
